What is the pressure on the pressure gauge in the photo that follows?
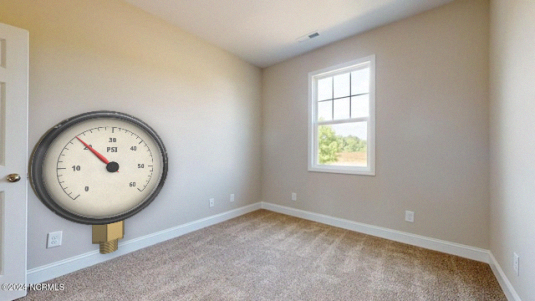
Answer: 20 psi
